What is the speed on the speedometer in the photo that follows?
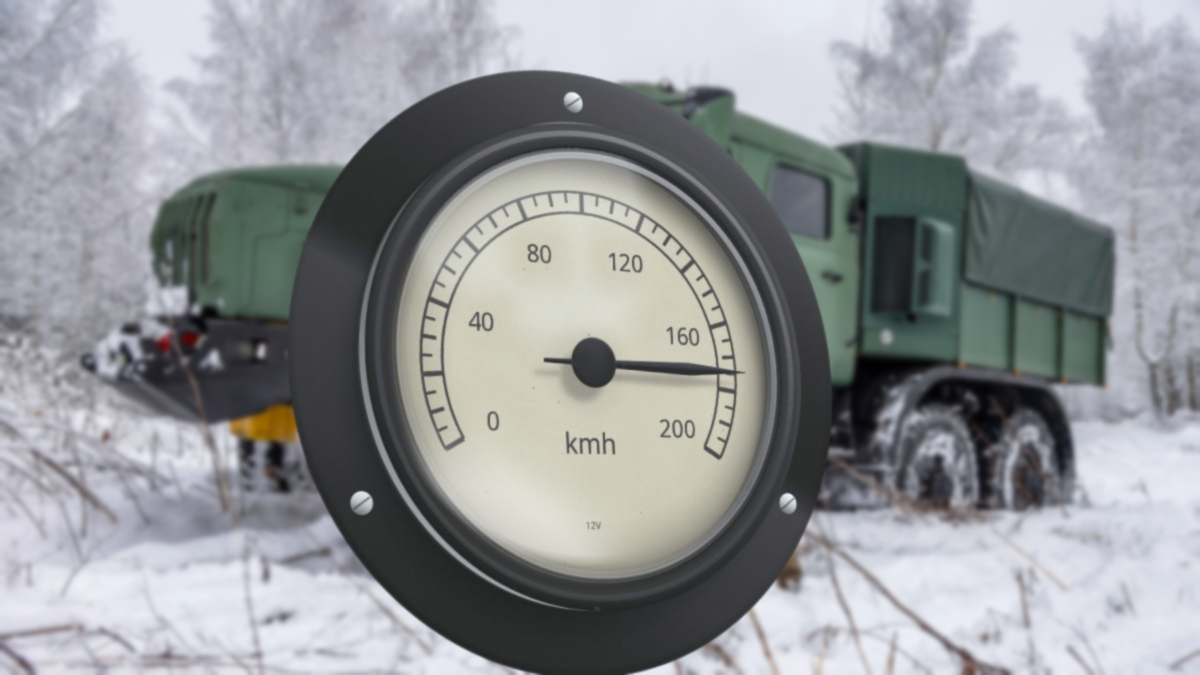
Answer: 175 km/h
